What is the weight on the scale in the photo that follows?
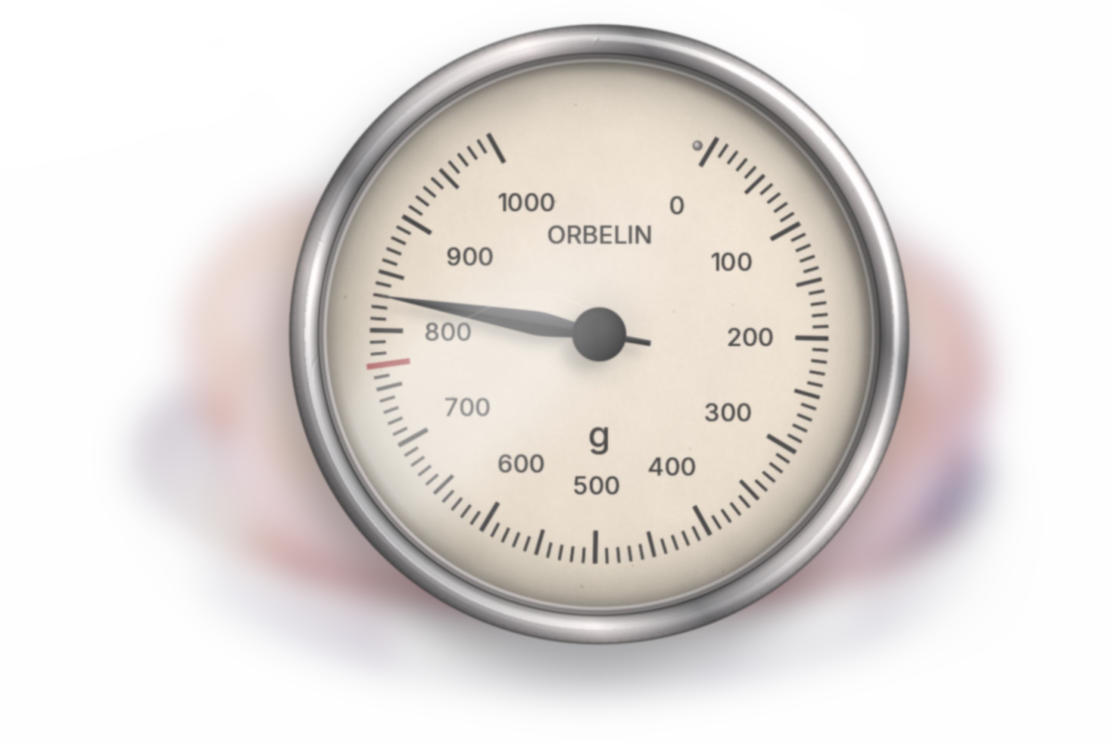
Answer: 830 g
